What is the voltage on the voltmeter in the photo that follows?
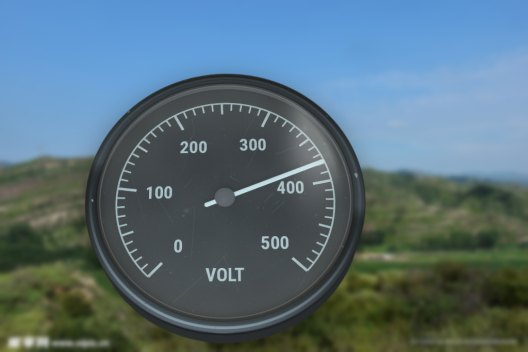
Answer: 380 V
